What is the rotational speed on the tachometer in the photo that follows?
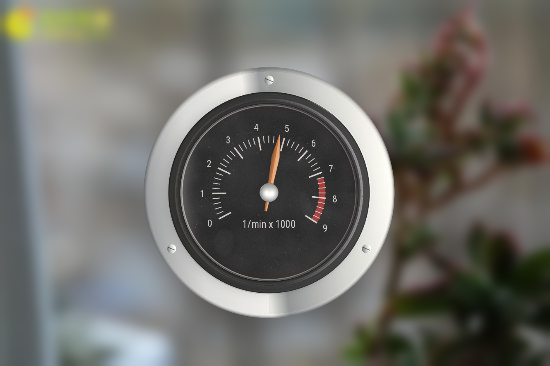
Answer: 4800 rpm
